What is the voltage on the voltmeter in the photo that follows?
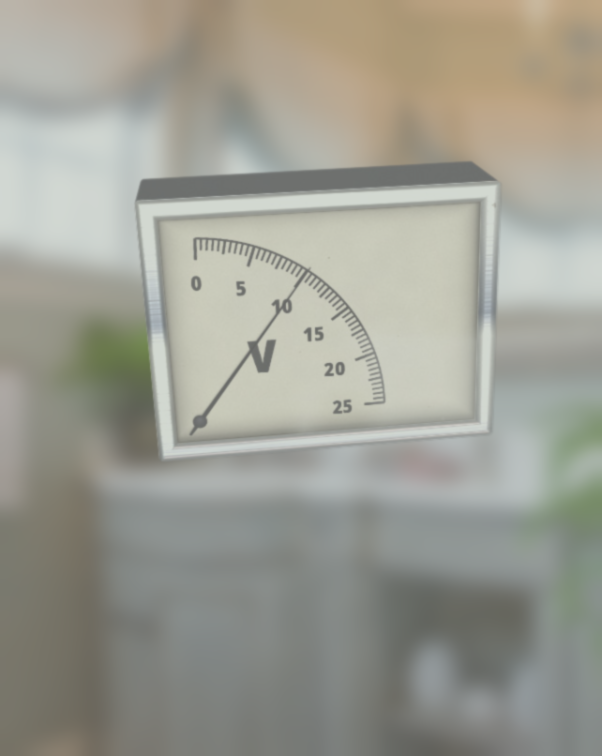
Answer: 10 V
